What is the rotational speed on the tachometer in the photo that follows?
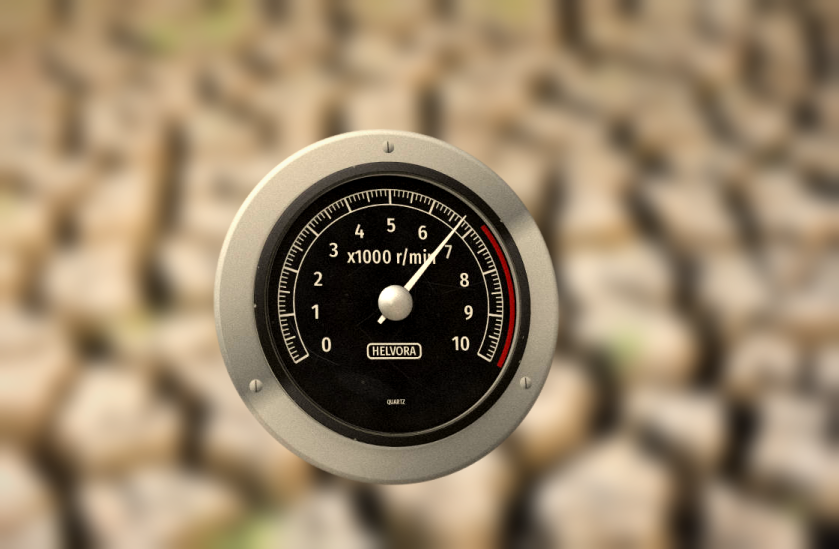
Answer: 6700 rpm
